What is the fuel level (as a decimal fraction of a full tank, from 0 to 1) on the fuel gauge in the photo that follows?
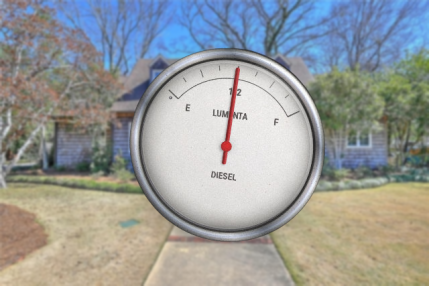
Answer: 0.5
